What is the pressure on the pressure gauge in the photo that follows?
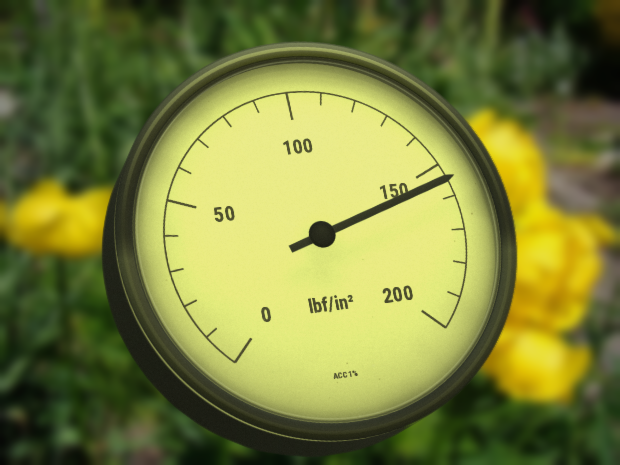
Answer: 155 psi
